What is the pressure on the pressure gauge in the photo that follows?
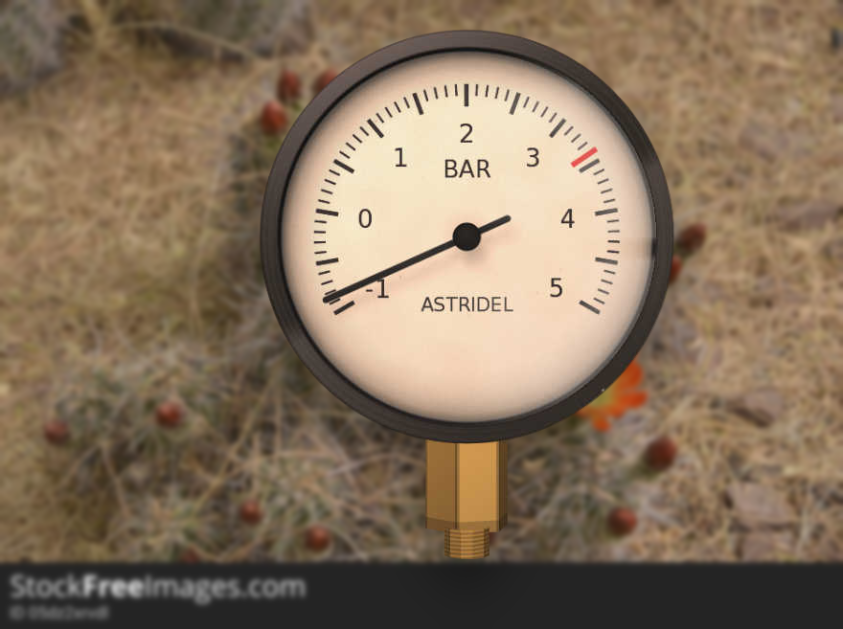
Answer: -0.85 bar
